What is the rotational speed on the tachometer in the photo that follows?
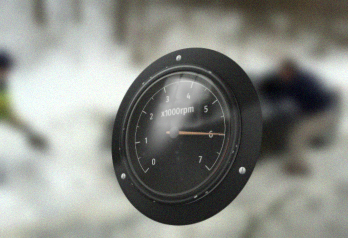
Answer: 6000 rpm
